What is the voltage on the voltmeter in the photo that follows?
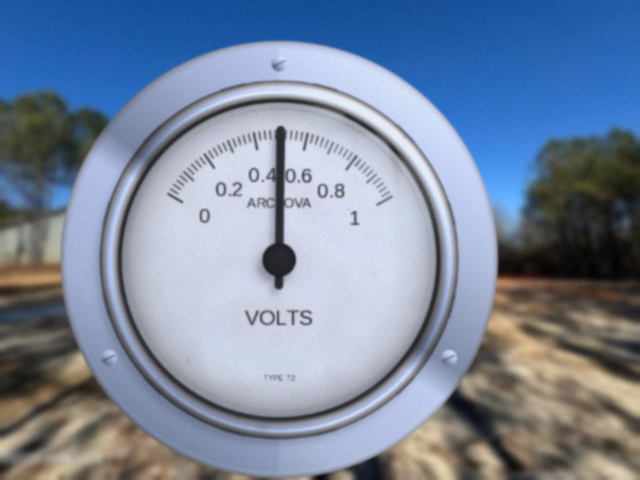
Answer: 0.5 V
